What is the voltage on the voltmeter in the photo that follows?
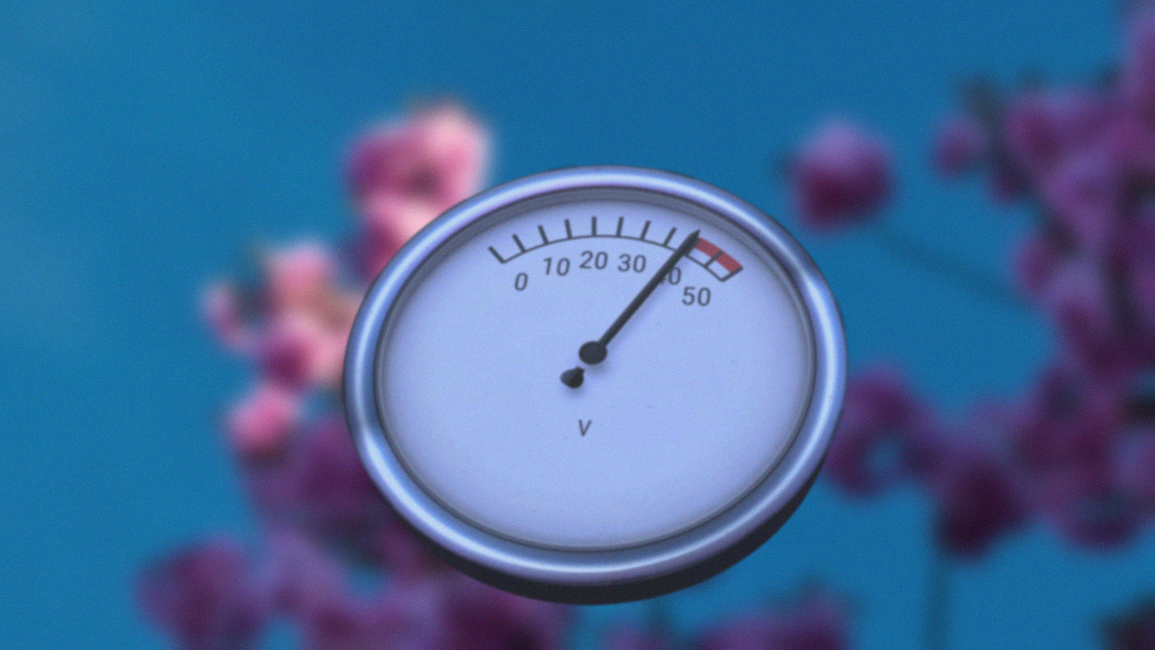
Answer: 40 V
